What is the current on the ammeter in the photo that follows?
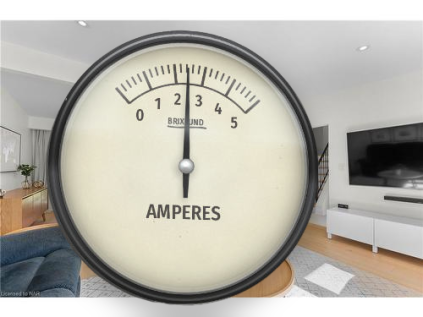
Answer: 2.4 A
